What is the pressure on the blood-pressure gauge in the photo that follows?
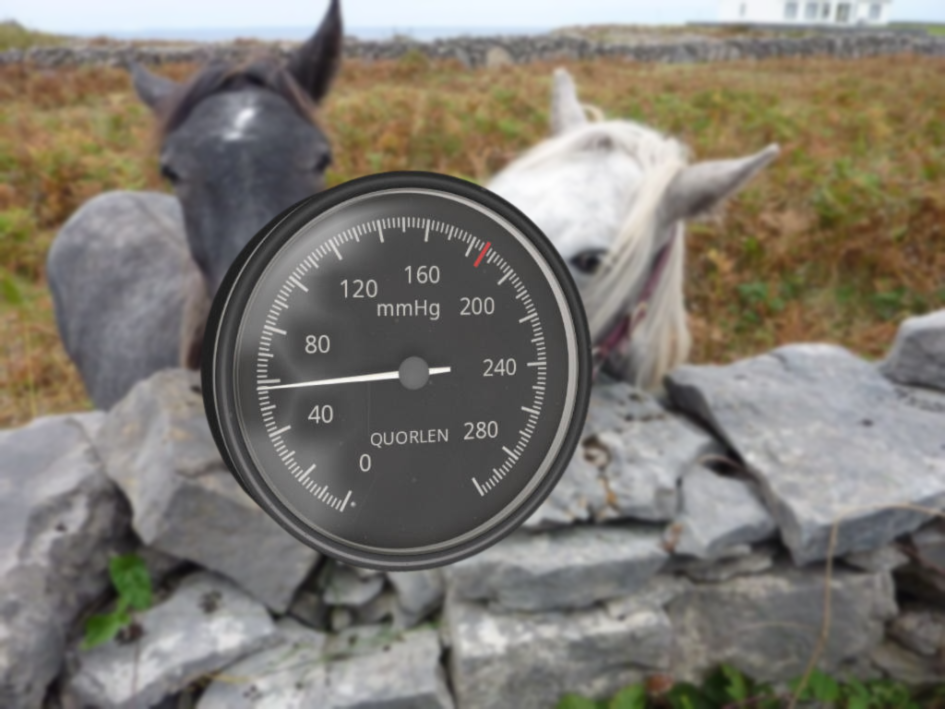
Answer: 58 mmHg
